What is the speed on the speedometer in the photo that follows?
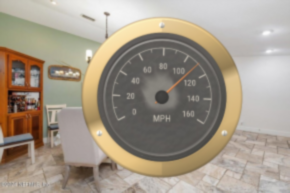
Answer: 110 mph
